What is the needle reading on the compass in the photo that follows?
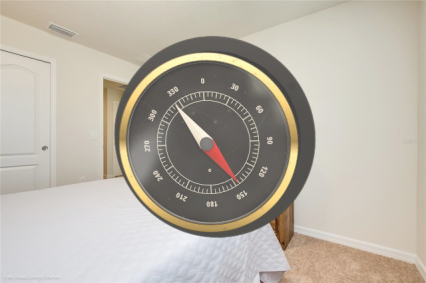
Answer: 145 °
